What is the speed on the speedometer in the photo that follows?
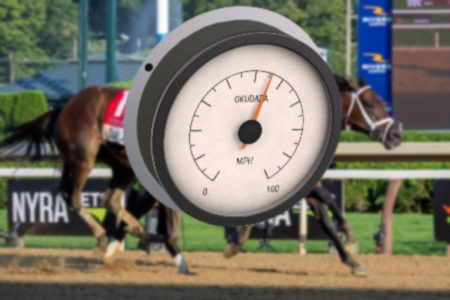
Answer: 55 mph
